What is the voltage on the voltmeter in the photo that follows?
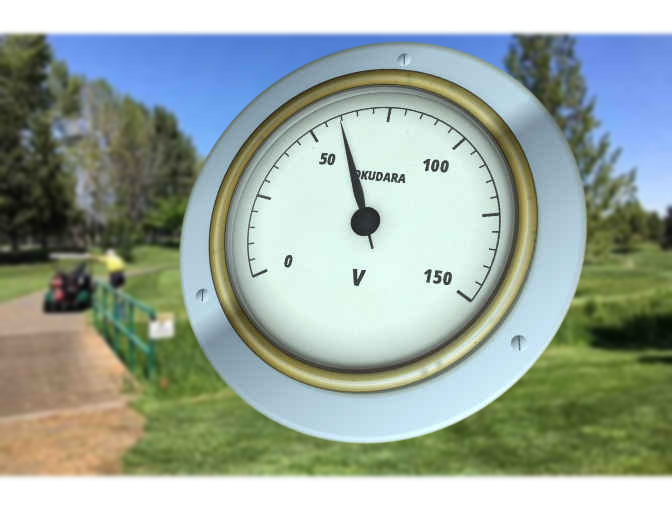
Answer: 60 V
